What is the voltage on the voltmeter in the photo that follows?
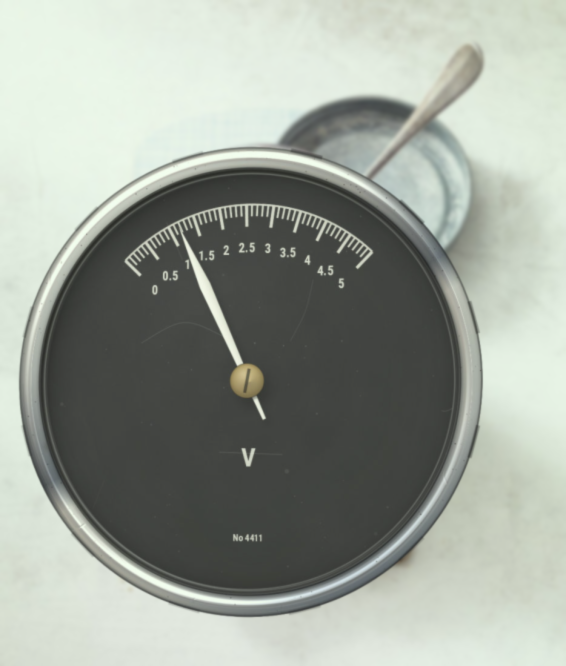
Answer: 1.2 V
